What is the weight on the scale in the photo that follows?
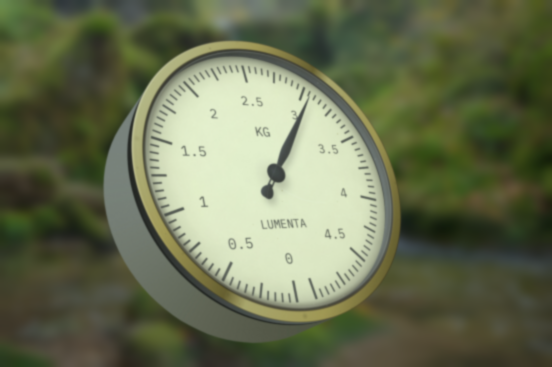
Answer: 3.05 kg
